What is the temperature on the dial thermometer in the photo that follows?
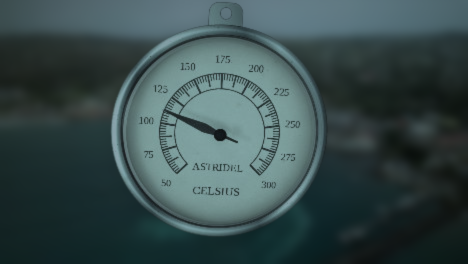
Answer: 112.5 °C
